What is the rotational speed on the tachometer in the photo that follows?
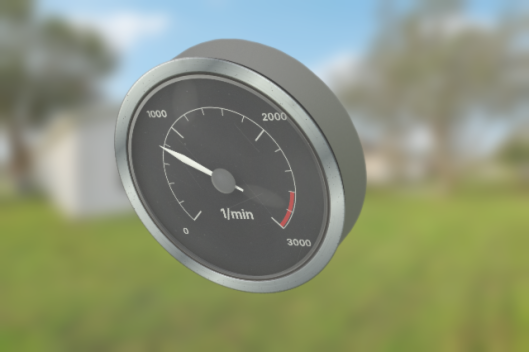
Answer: 800 rpm
